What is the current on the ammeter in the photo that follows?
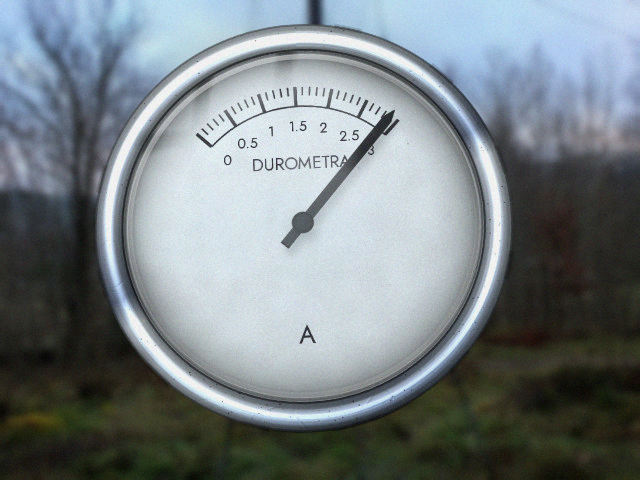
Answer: 2.9 A
